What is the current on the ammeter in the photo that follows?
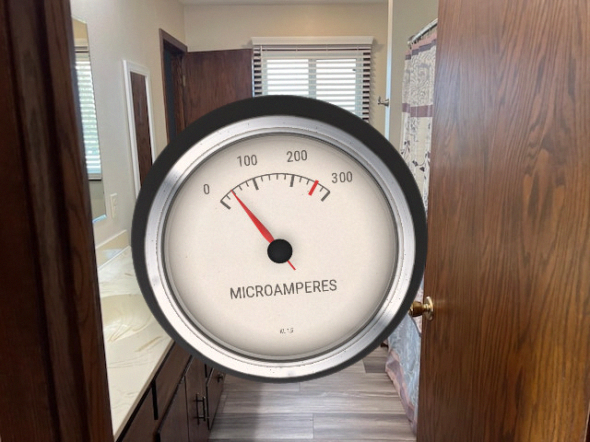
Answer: 40 µA
